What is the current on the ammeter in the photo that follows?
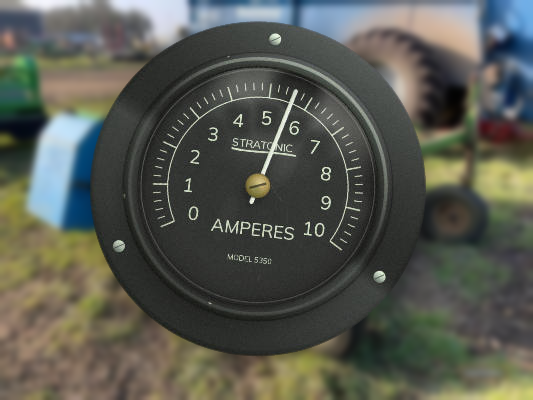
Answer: 5.6 A
